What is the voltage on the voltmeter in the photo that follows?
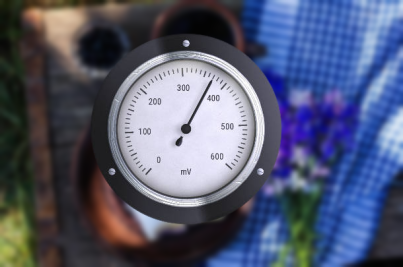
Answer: 370 mV
